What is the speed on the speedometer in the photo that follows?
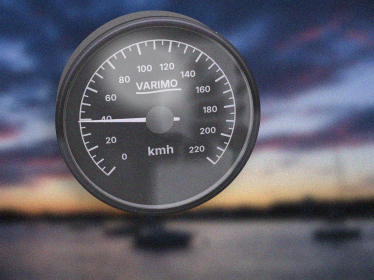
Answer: 40 km/h
